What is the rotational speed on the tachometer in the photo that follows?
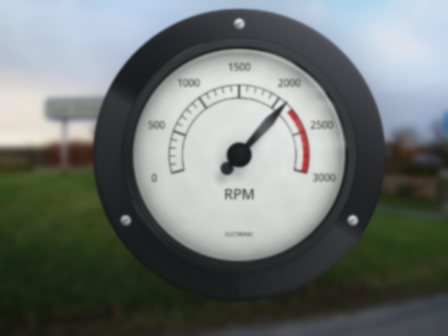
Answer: 2100 rpm
